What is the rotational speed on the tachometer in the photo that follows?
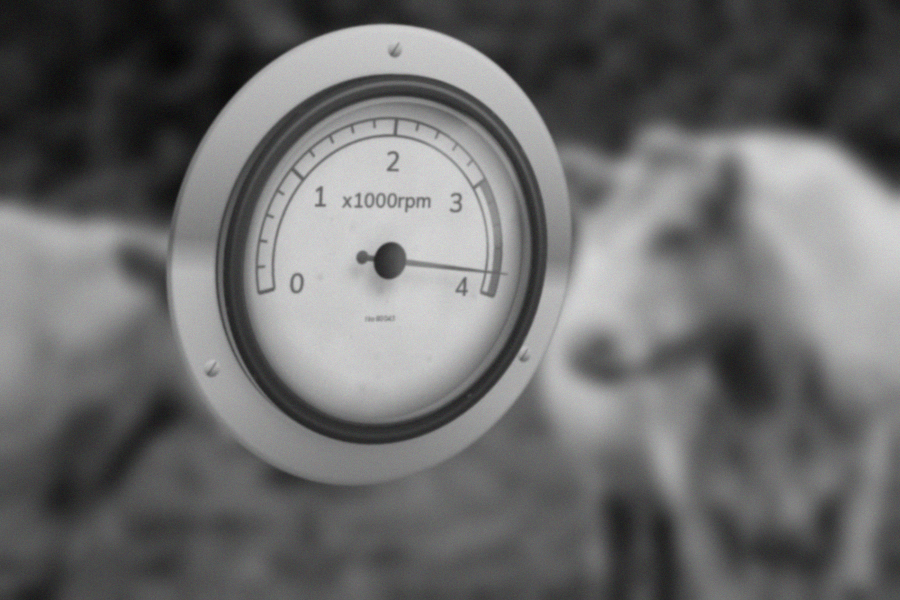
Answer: 3800 rpm
